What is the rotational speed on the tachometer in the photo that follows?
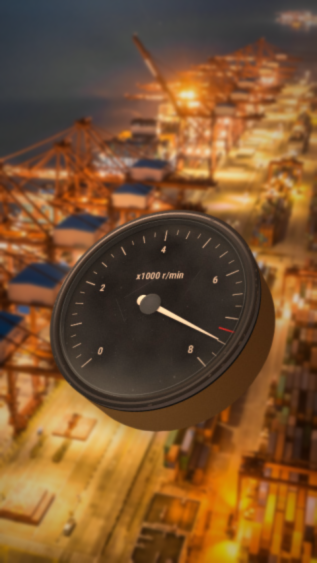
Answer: 7500 rpm
